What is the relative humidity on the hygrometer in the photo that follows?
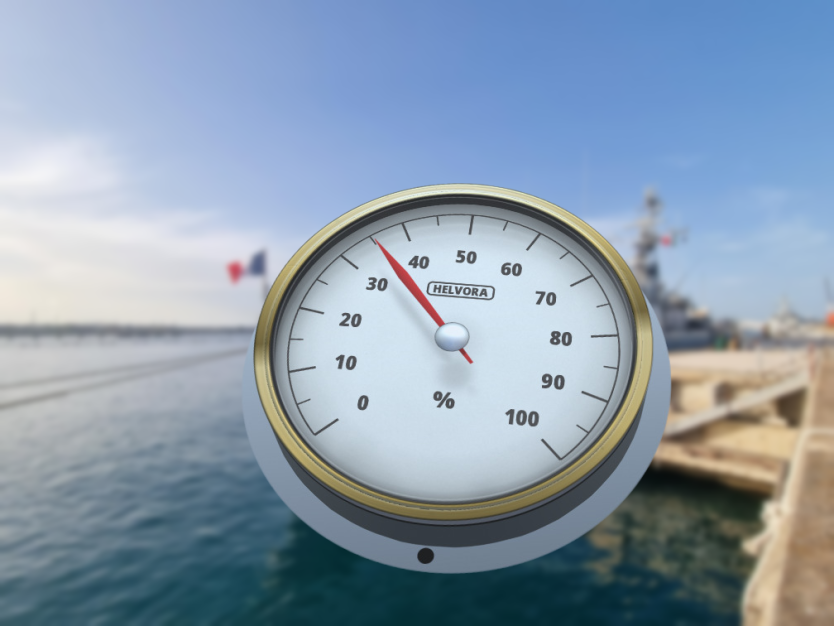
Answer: 35 %
